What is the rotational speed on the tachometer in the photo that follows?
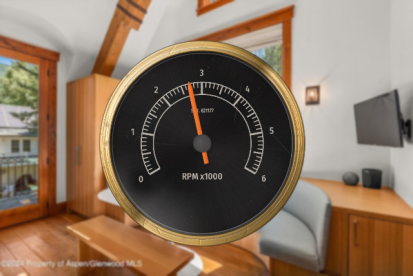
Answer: 2700 rpm
